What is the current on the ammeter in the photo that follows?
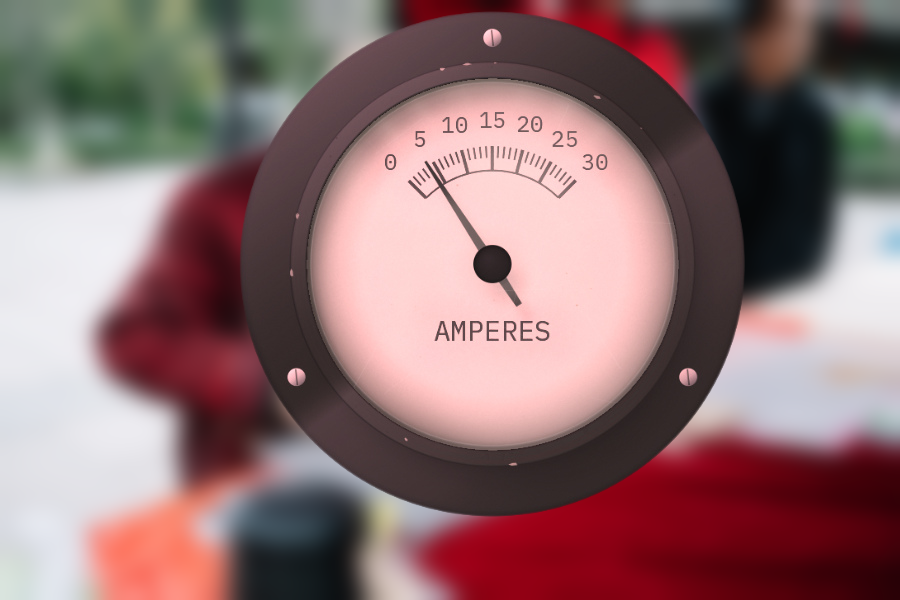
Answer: 4 A
